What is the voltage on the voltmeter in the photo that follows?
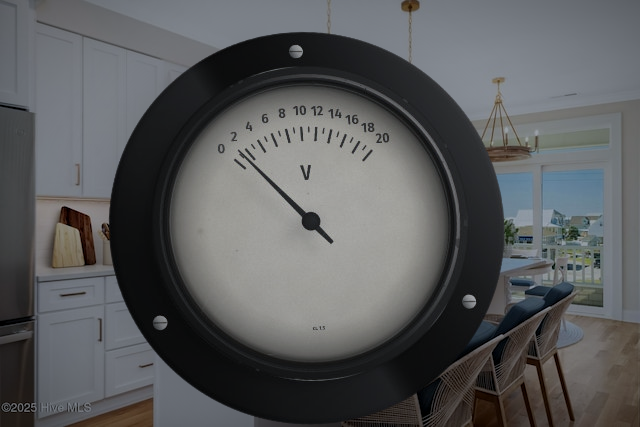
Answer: 1 V
